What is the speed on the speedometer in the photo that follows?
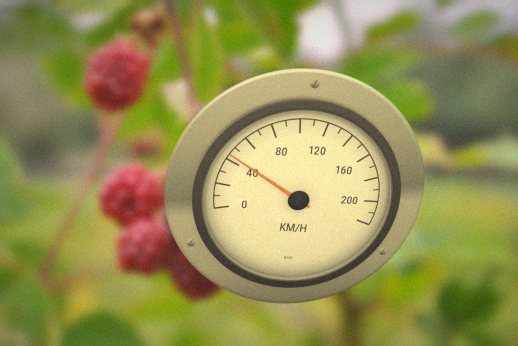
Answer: 45 km/h
